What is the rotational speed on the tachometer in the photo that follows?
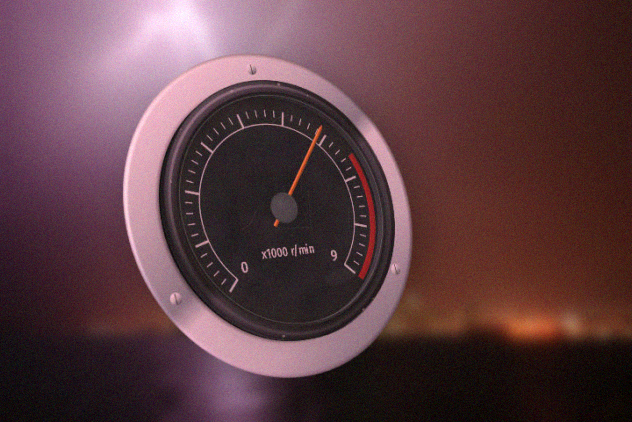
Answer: 5800 rpm
